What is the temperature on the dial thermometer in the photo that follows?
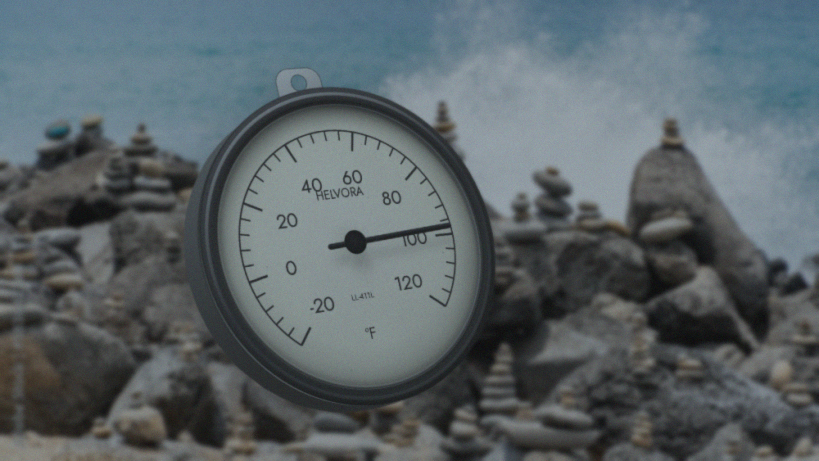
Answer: 98 °F
